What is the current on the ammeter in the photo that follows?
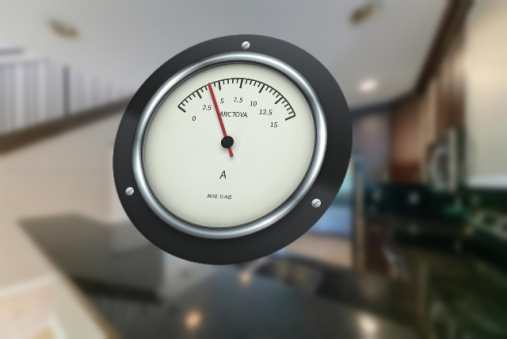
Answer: 4 A
